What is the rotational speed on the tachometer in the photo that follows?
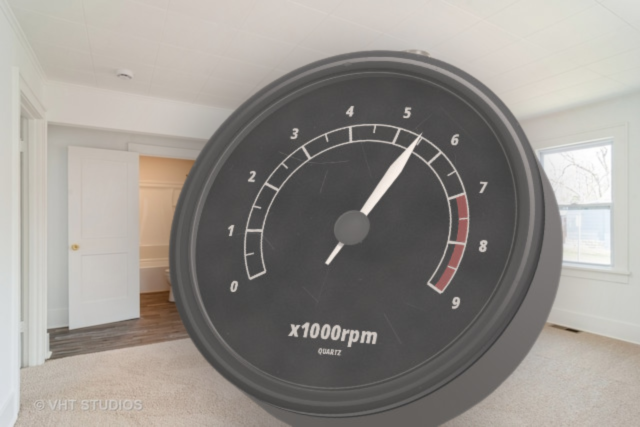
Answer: 5500 rpm
